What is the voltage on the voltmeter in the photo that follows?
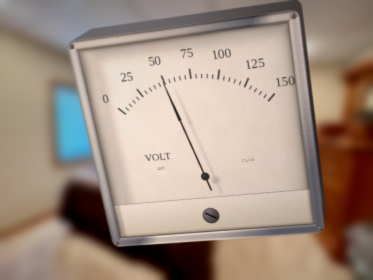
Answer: 50 V
